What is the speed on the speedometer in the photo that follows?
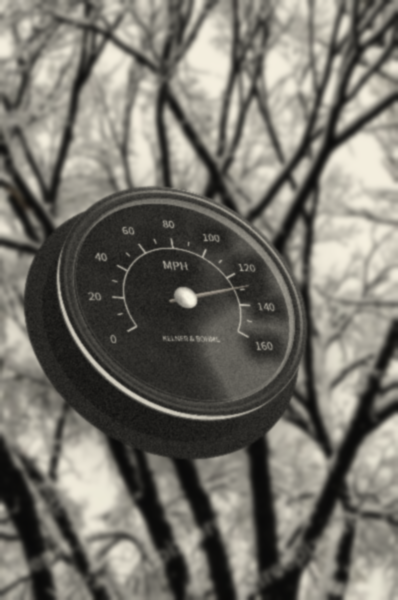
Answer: 130 mph
